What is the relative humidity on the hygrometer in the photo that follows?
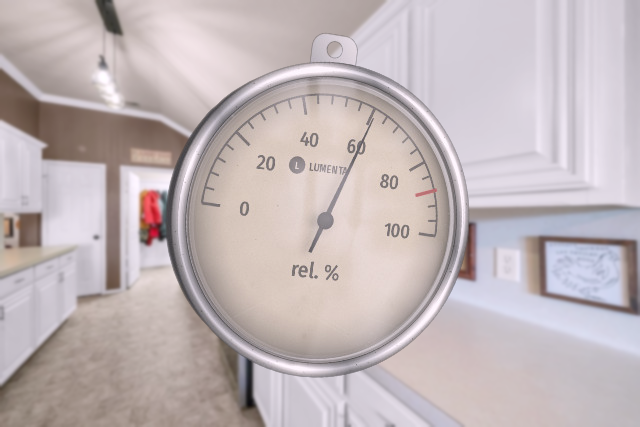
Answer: 60 %
